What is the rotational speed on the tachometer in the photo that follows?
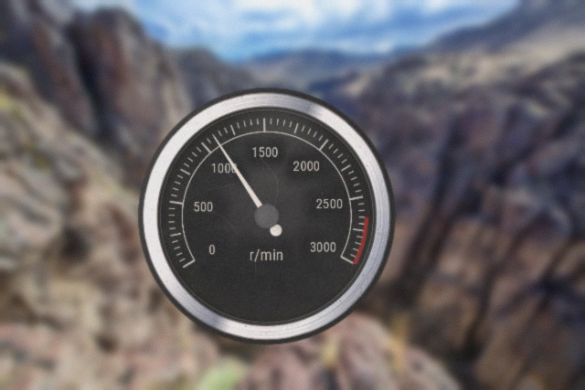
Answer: 1100 rpm
